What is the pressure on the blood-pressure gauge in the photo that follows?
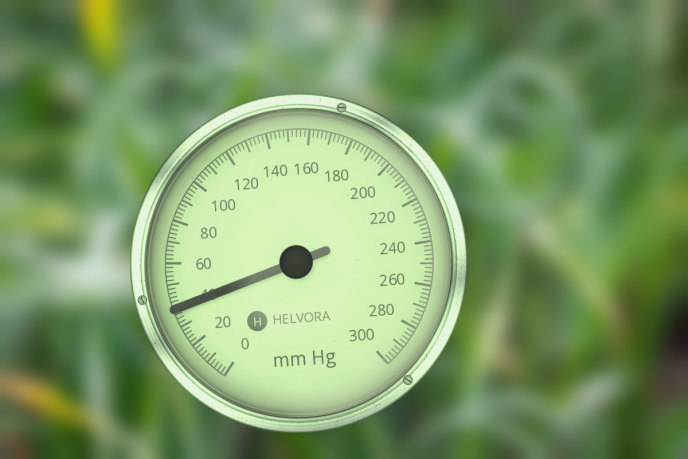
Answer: 38 mmHg
